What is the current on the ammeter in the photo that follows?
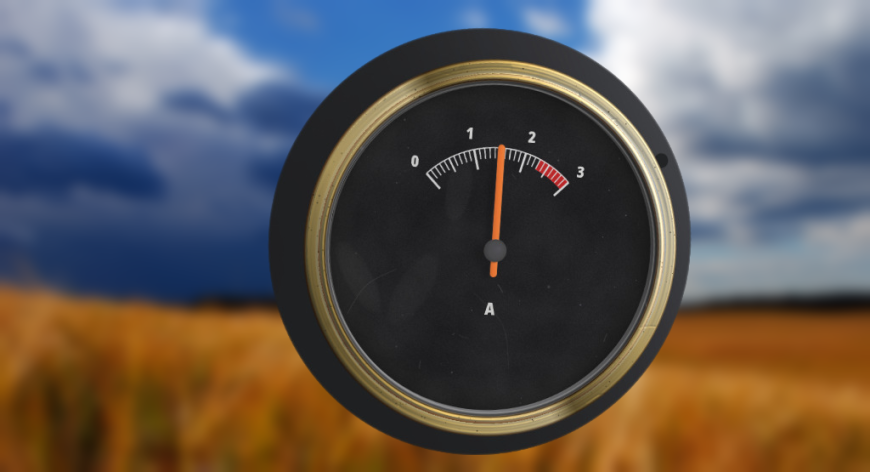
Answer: 1.5 A
